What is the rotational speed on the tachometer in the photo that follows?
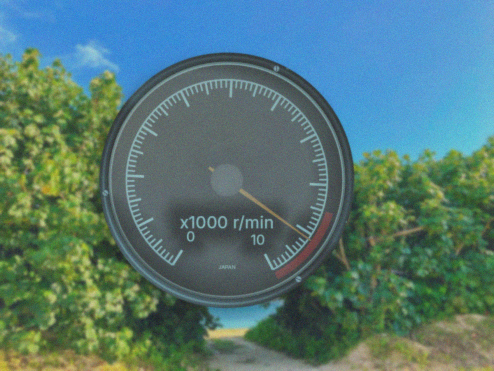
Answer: 9100 rpm
